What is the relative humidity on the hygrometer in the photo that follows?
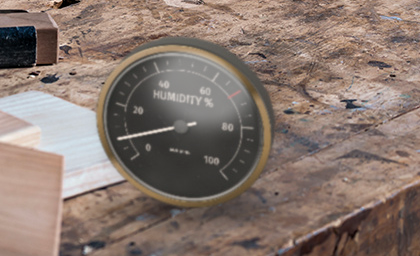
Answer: 8 %
